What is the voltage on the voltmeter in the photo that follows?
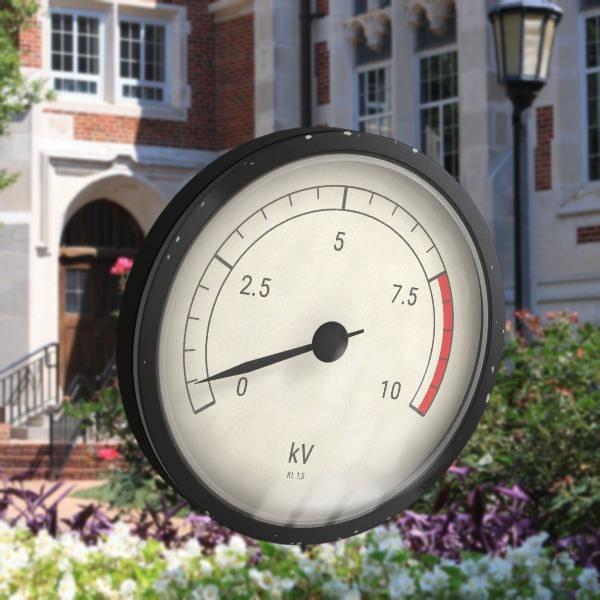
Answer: 0.5 kV
